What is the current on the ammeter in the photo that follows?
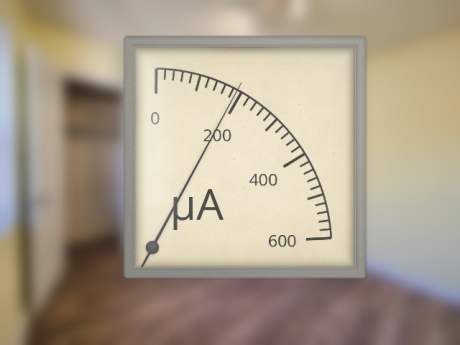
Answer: 190 µA
